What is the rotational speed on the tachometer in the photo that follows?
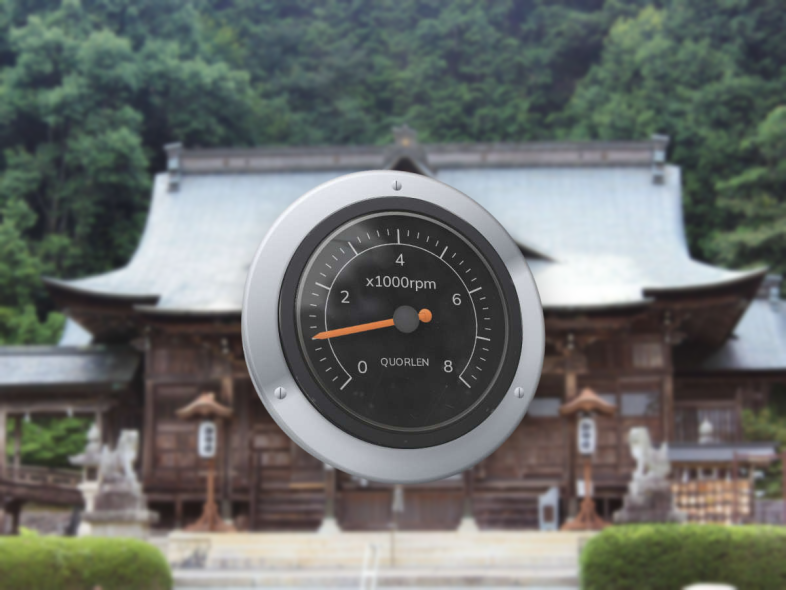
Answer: 1000 rpm
